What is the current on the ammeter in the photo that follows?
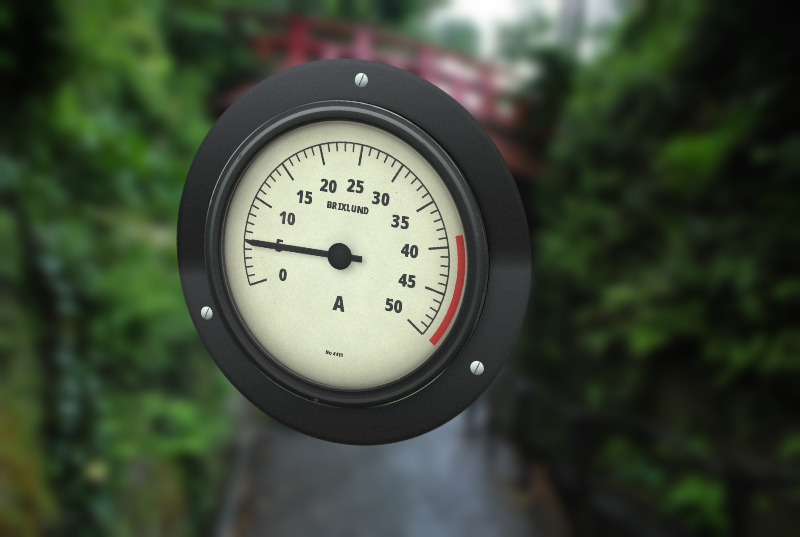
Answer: 5 A
